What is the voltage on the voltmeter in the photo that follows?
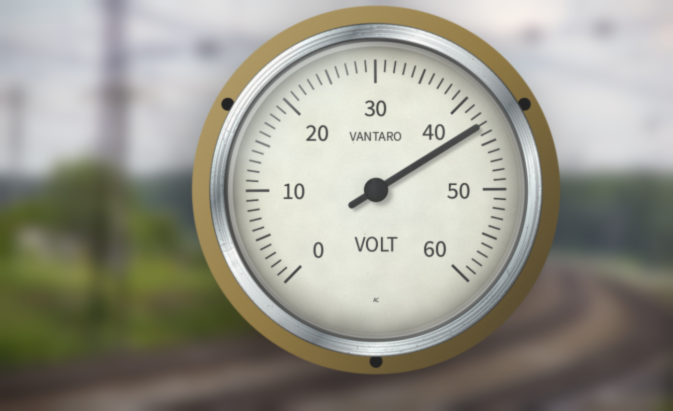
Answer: 43 V
